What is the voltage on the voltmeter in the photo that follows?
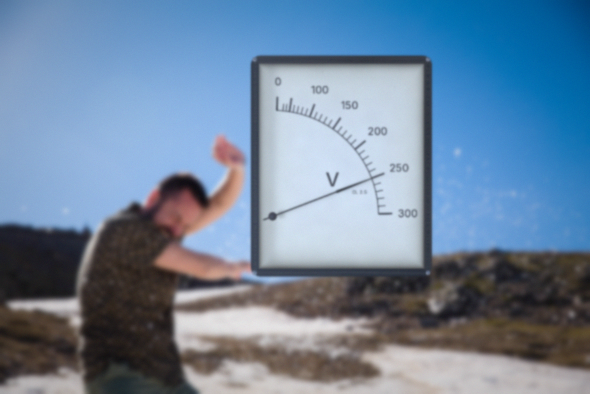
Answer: 250 V
